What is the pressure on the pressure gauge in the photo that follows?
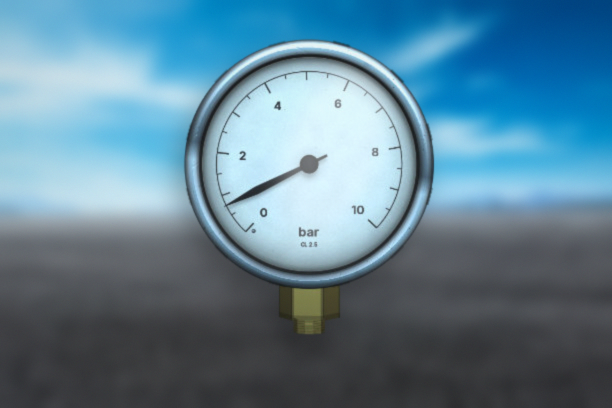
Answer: 0.75 bar
